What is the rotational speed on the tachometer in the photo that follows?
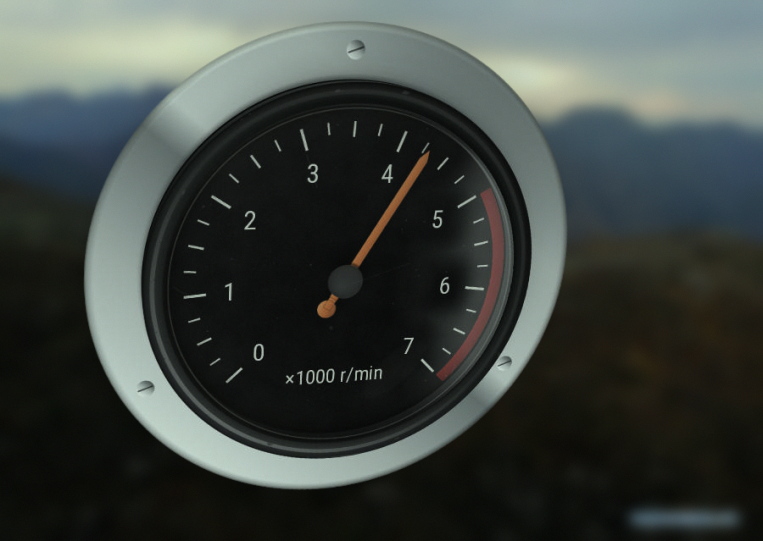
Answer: 4250 rpm
